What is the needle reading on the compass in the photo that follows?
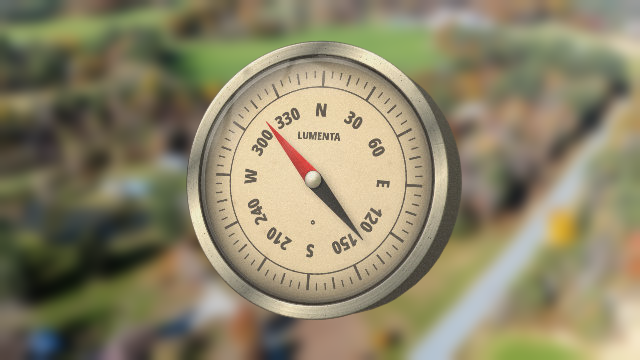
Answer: 315 °
